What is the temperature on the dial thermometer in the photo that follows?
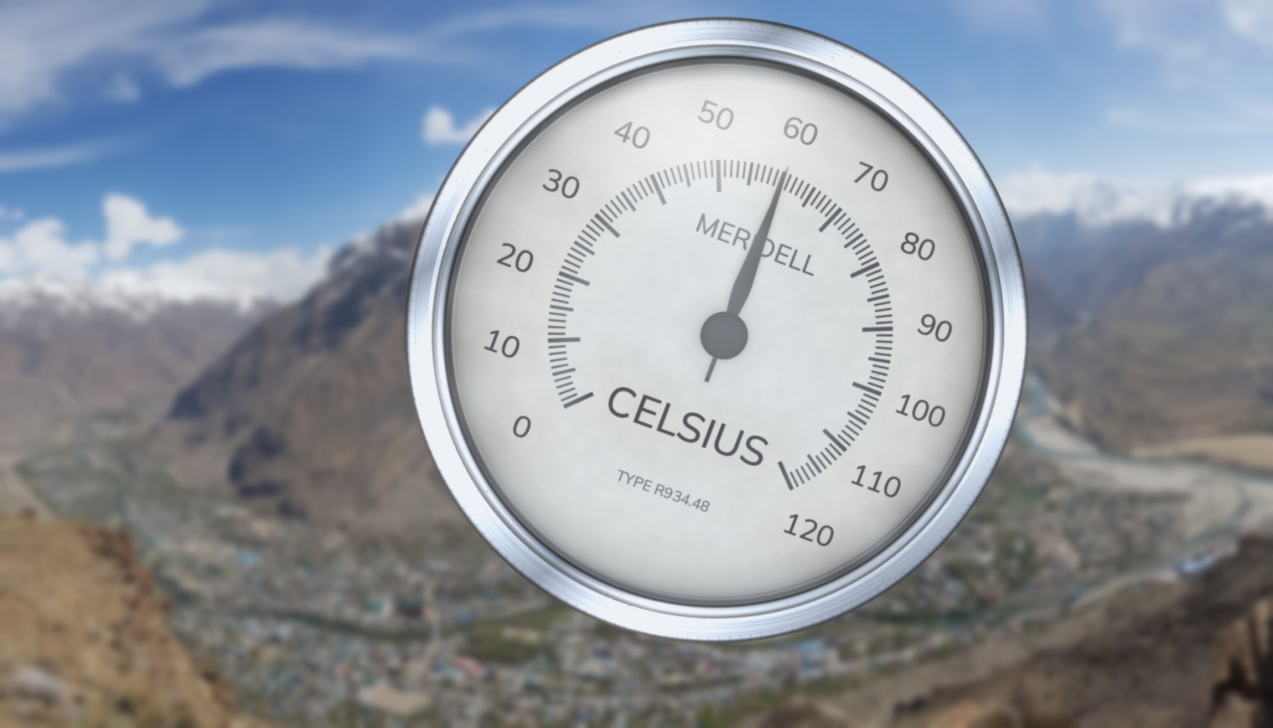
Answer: 60 °C
